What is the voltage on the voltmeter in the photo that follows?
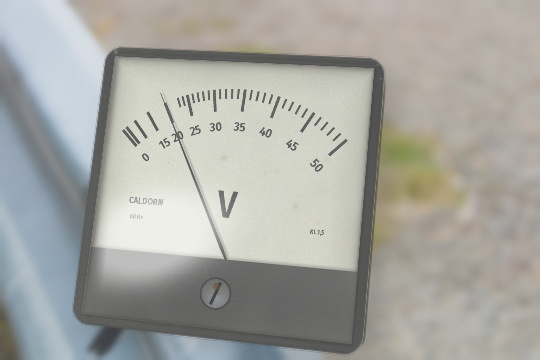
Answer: 20 V
